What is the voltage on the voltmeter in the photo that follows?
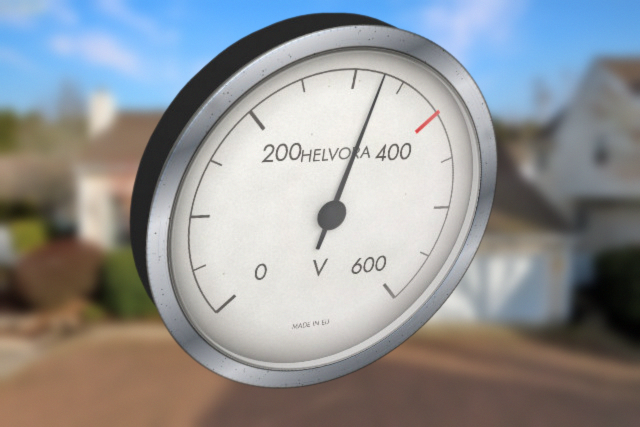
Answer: 325 V
